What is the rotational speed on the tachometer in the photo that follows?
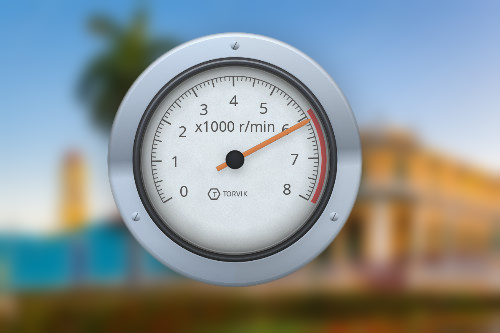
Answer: 6100 rpm
